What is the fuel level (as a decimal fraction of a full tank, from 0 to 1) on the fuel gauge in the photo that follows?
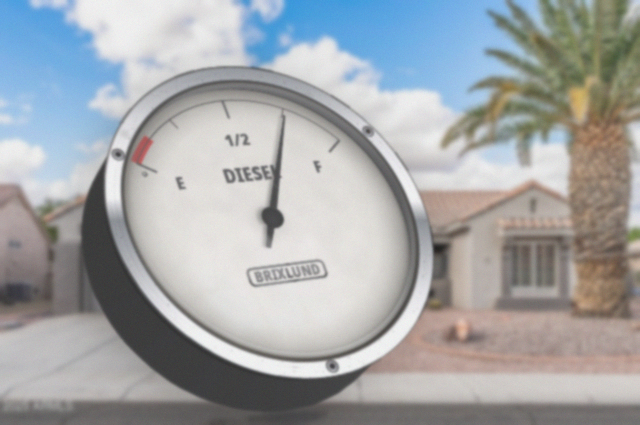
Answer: 0.75
